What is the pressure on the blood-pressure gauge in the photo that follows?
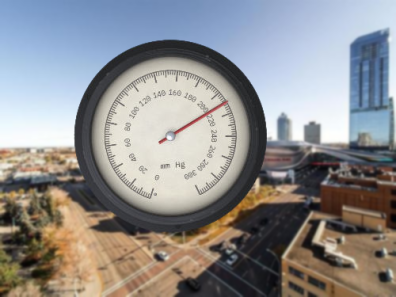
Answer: 210 mmHg
